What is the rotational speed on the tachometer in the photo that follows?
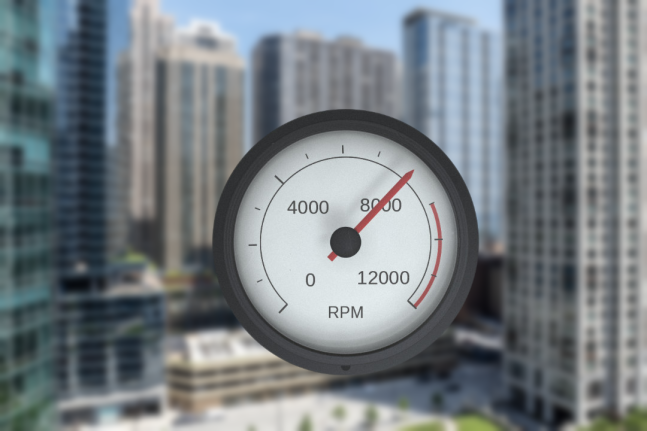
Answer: 8000 rpm
